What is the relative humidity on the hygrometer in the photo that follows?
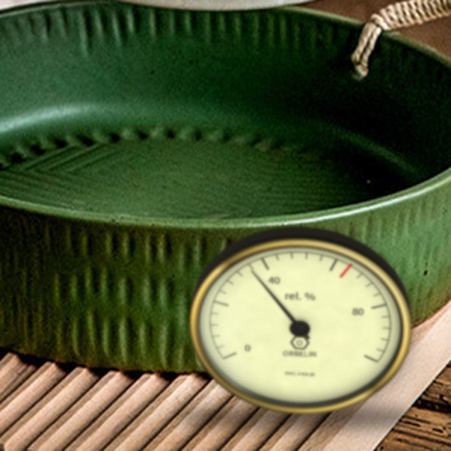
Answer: 36 %
